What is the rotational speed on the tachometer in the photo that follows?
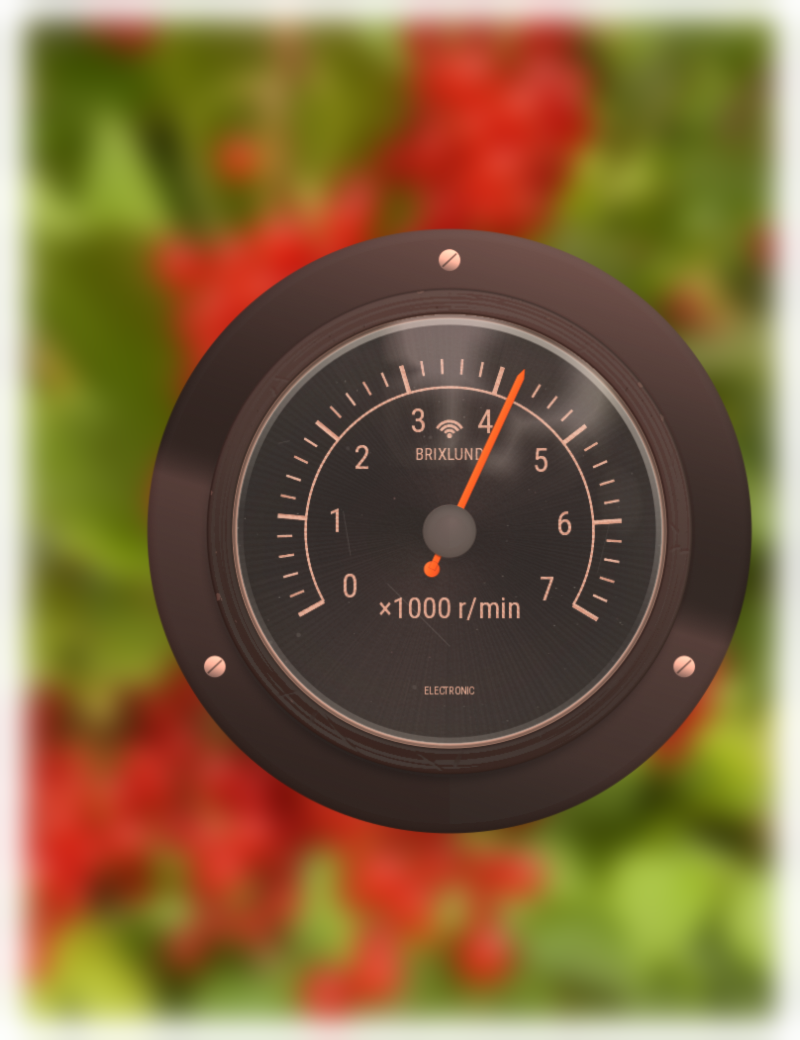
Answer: 4200 rpm
